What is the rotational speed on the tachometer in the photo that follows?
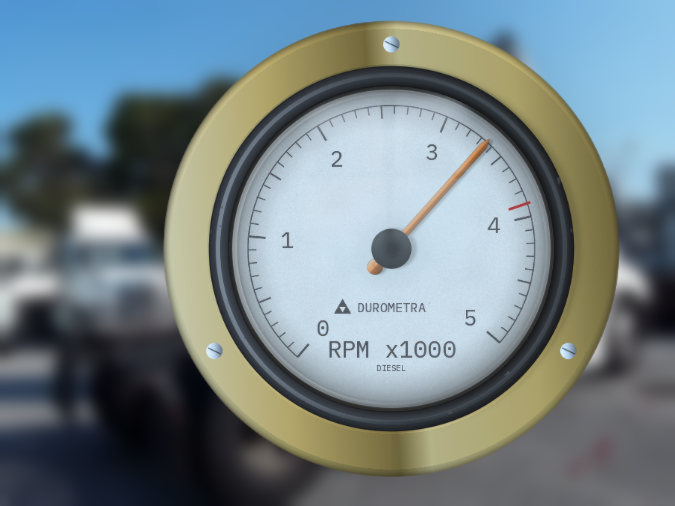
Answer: 3350 rpm
